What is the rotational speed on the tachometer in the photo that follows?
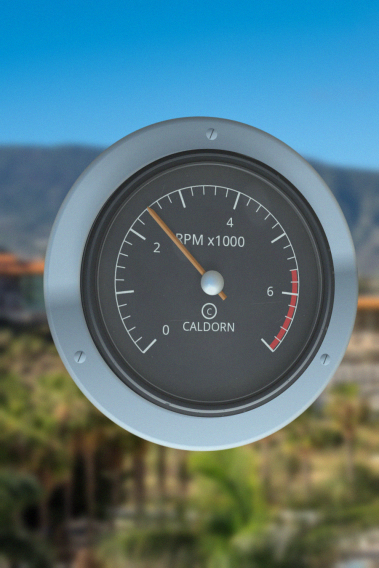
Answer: 2400 rpm
